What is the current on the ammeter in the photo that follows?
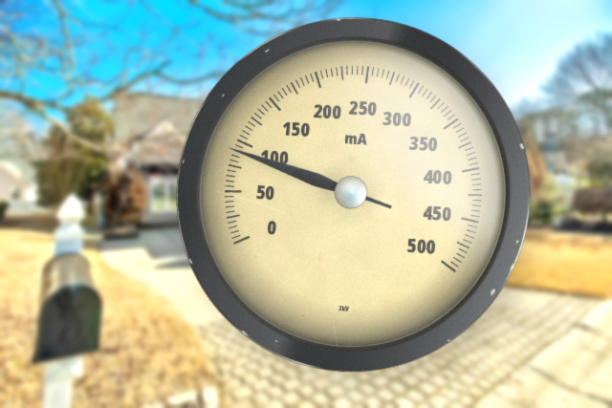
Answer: 90 mA
